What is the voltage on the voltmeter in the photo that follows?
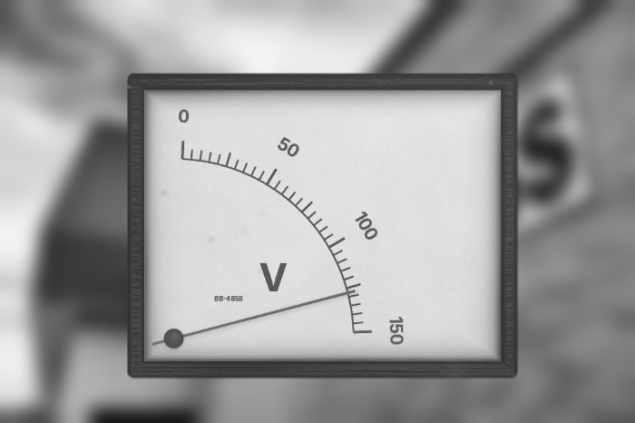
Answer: 127.5 V
